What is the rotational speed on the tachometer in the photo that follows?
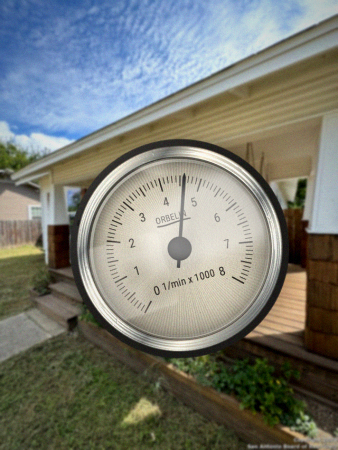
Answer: 4600 rpm
